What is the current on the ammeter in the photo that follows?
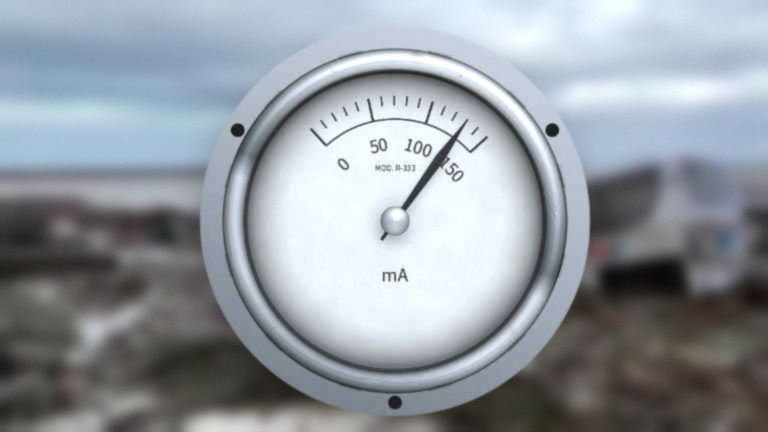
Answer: 130 mA
